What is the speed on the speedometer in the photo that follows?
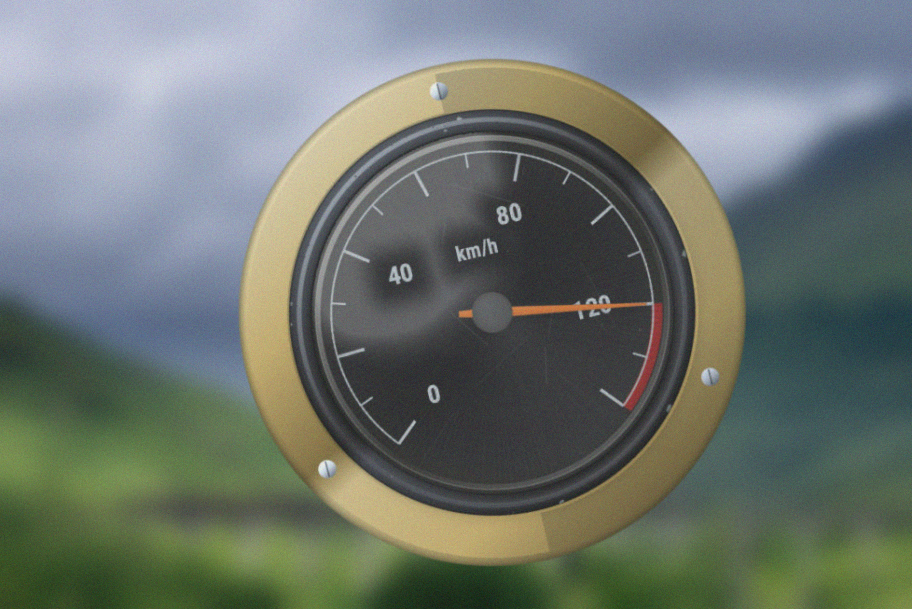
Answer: 120 km/h
